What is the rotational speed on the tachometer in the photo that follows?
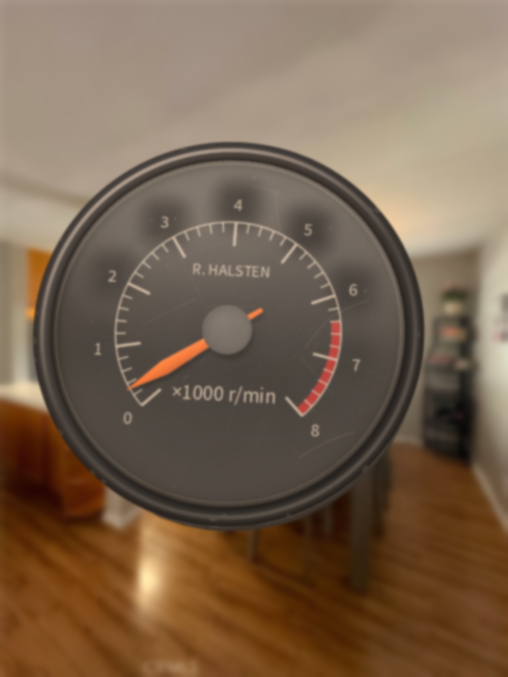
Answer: 300 rpm
